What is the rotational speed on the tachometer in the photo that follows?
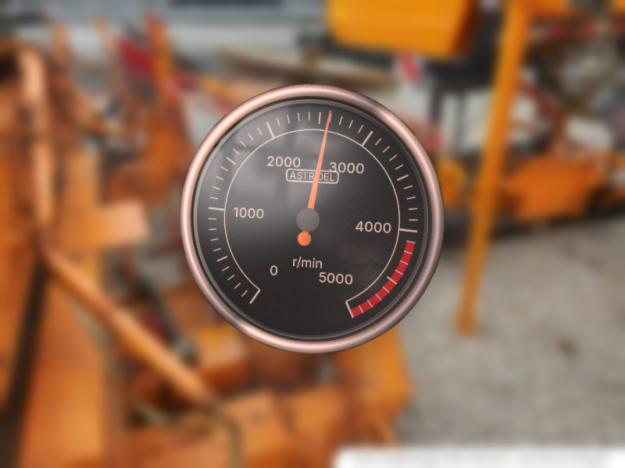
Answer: 2600 rpm
